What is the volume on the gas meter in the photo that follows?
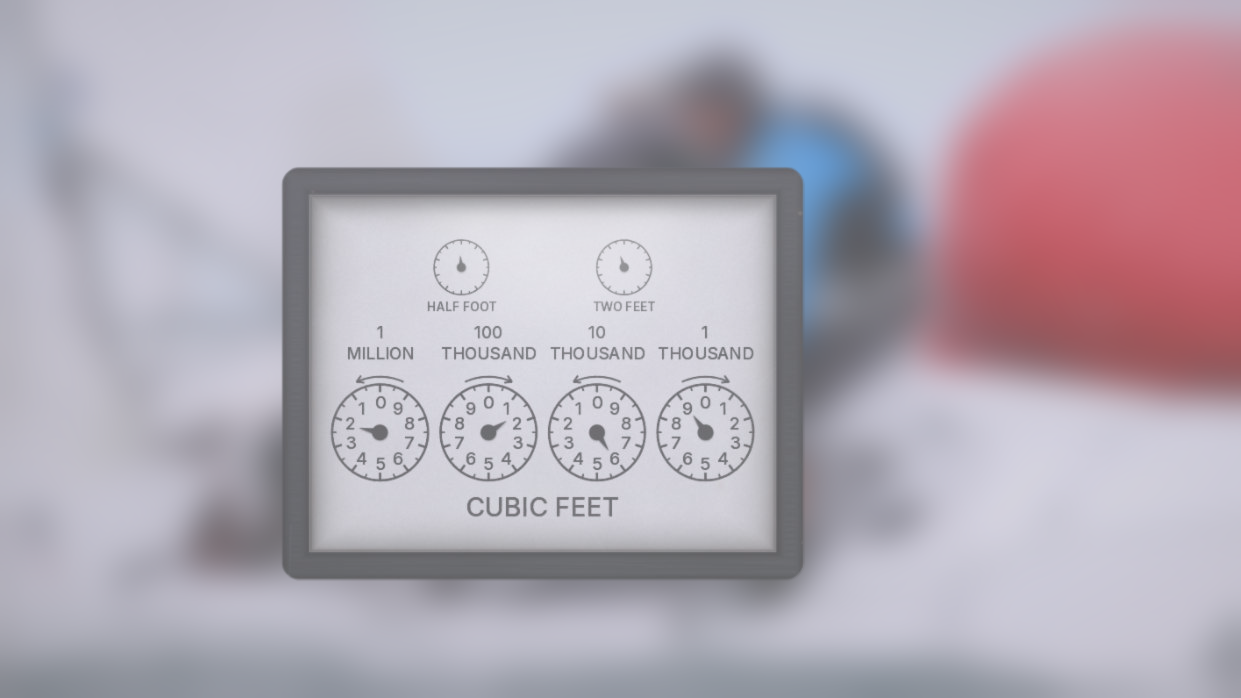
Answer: 215900 ft³
